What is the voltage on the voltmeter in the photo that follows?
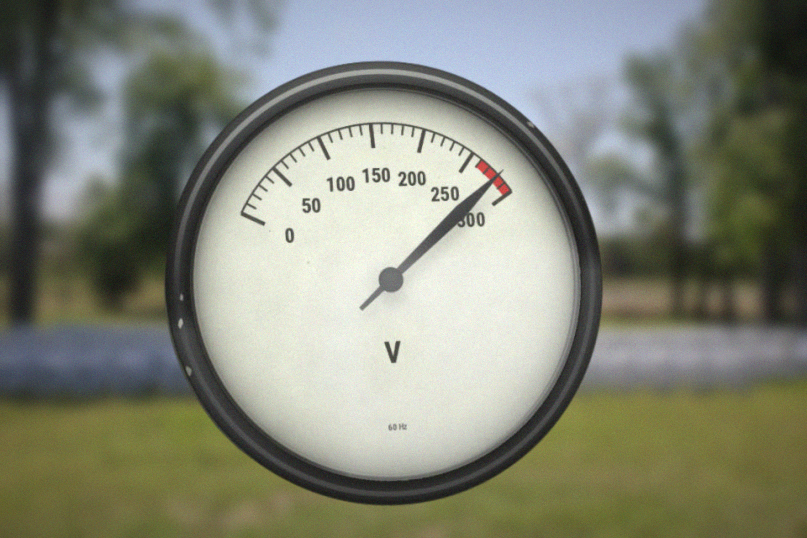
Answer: 280 V
